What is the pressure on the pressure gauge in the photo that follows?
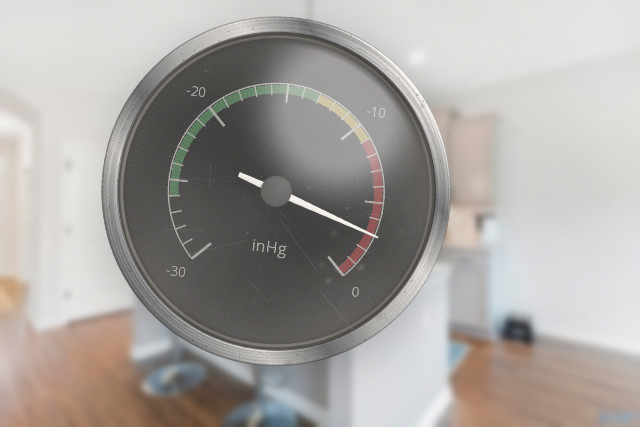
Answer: -3 inHg
